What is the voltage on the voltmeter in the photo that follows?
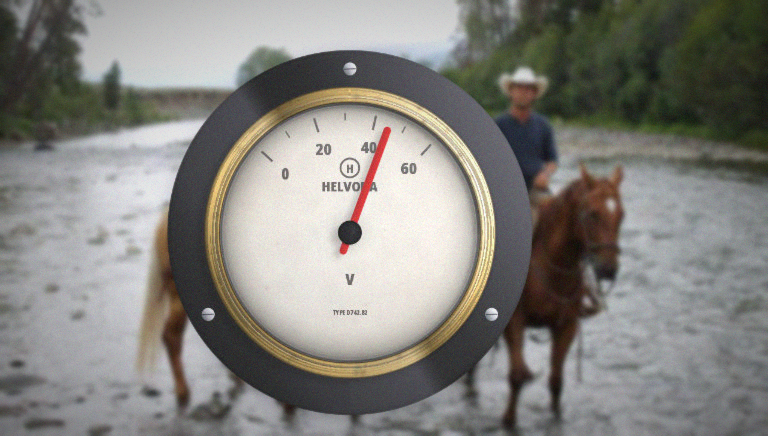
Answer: 45 V
